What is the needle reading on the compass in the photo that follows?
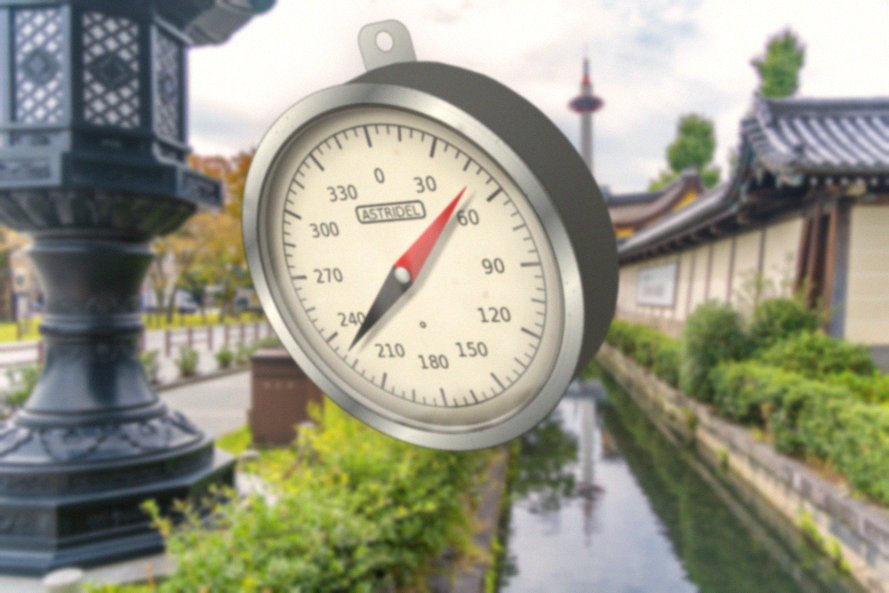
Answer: 50 °
